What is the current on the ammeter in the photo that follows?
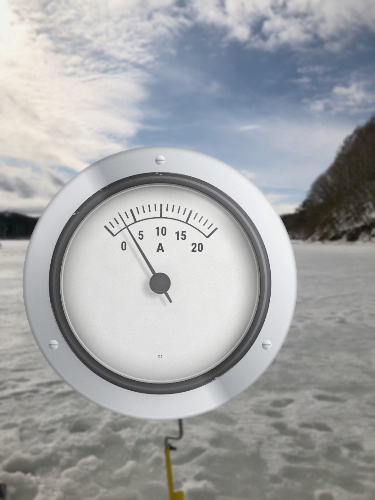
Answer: 3 A
